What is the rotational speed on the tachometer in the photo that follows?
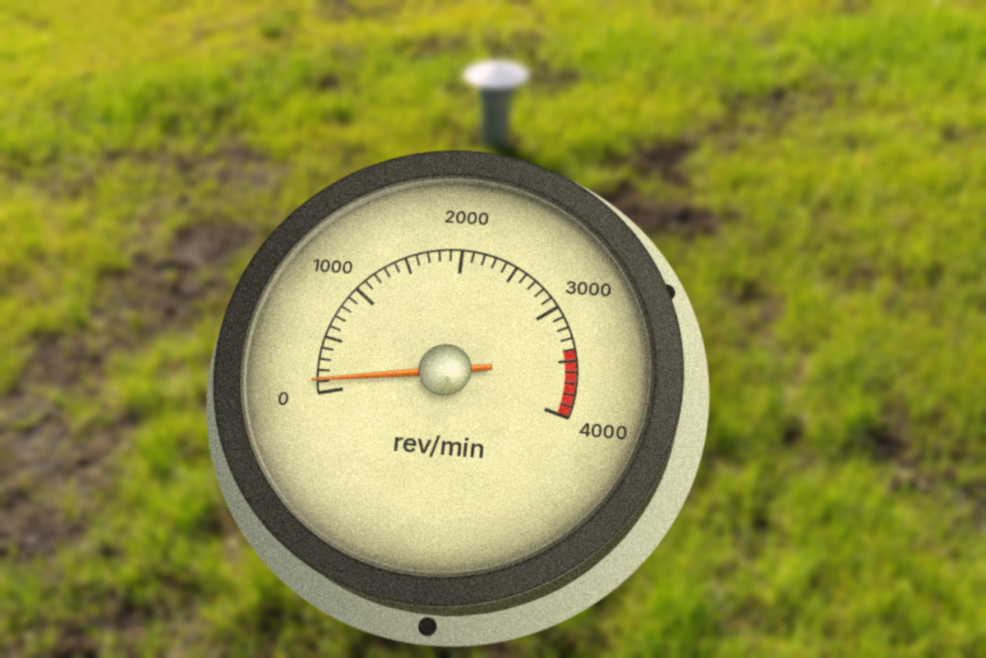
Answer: 100 rpm
